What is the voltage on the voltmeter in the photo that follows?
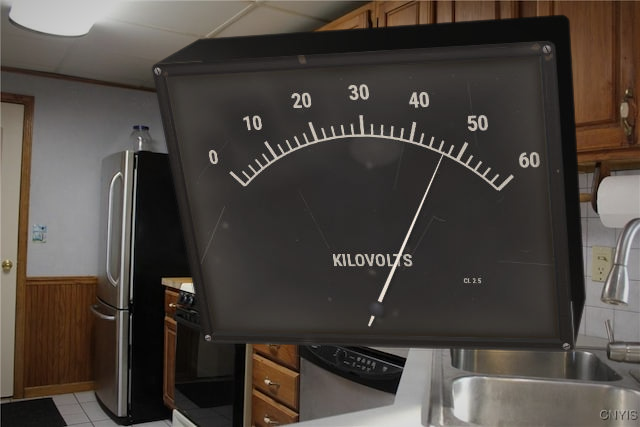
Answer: 47 kV
